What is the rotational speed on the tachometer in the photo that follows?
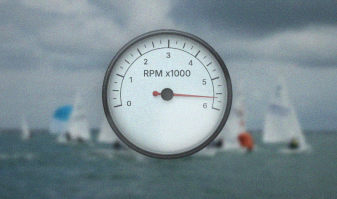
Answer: 5625 rpm
